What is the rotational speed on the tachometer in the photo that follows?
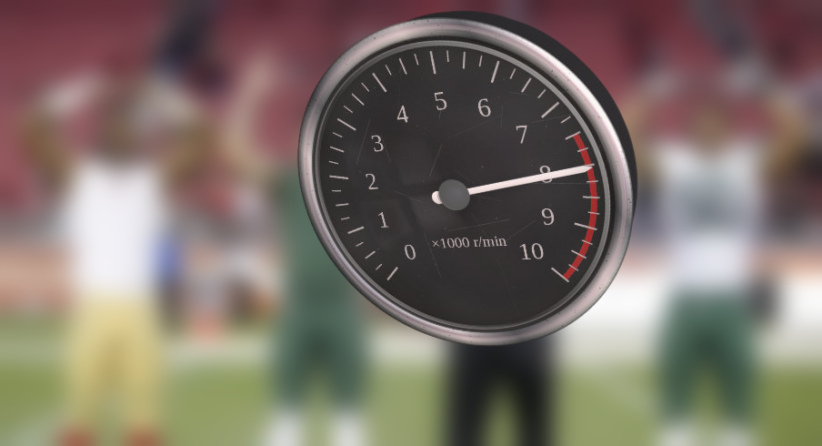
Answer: 8000 rpm
